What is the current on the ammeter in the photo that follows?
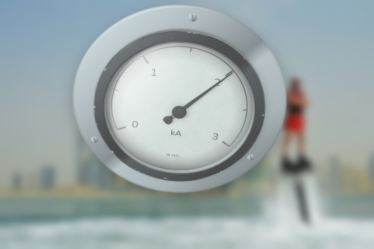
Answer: 2 kA
